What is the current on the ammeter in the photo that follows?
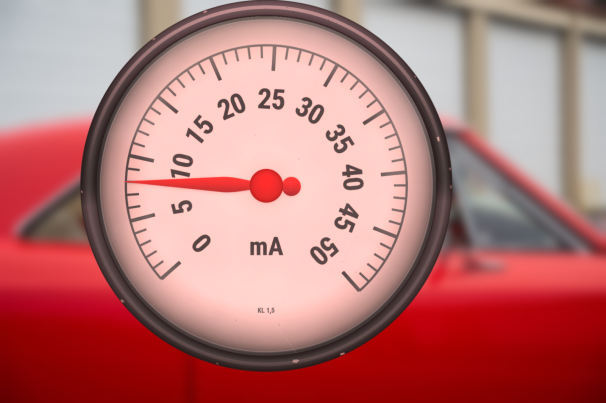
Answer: 8 mA
